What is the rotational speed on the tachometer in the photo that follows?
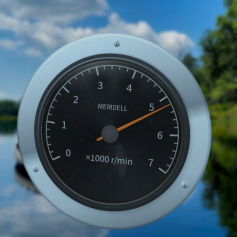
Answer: 5200 rpm
